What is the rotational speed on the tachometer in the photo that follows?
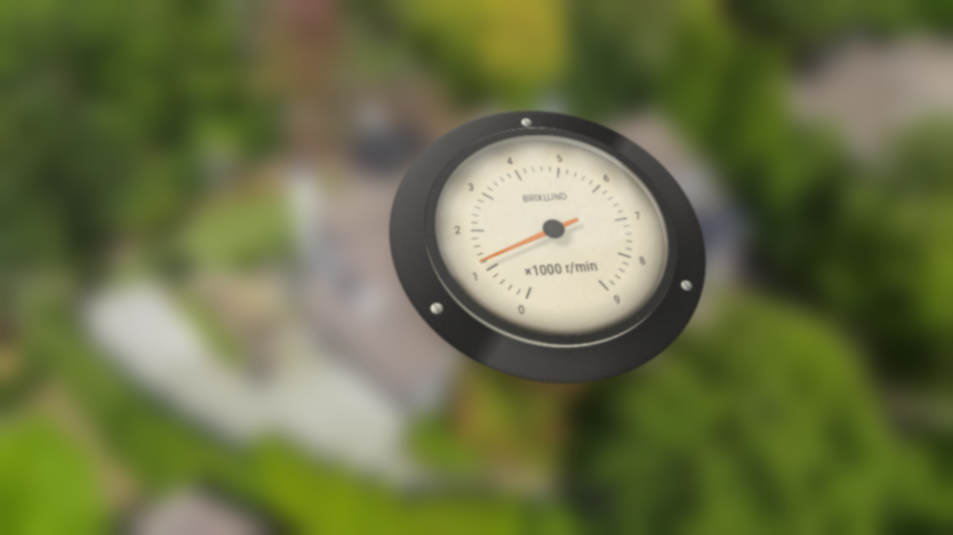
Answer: 1200 rpm
